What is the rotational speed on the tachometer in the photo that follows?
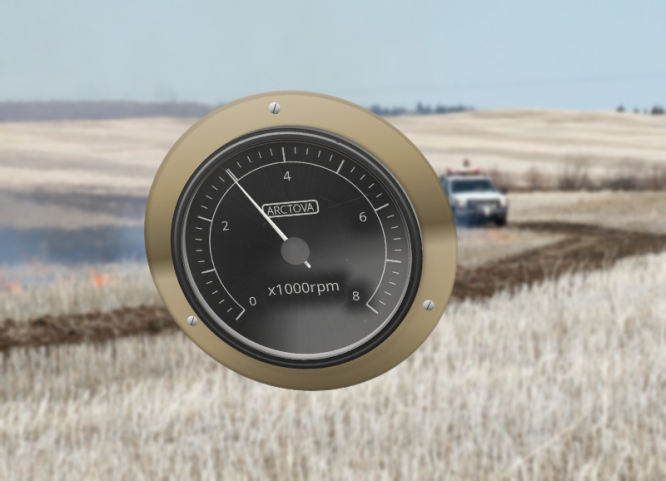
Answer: 3000 rpm
